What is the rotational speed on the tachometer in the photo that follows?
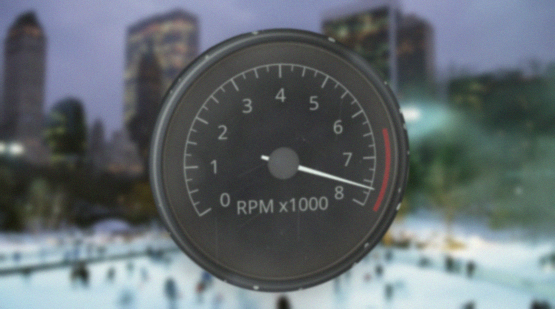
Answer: 7625 rpm
